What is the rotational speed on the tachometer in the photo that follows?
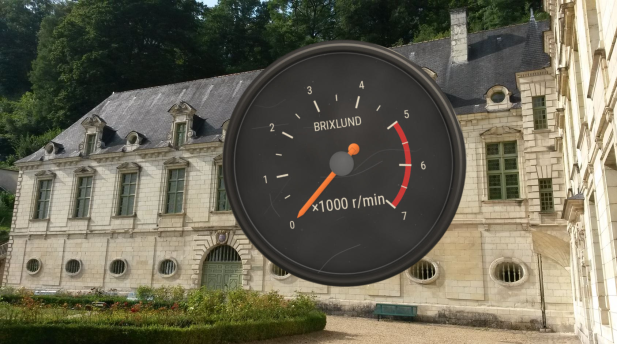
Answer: 0 rpm
